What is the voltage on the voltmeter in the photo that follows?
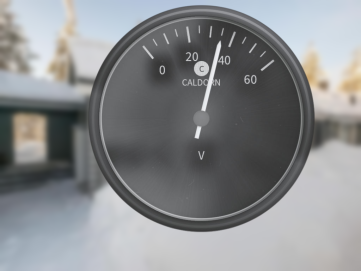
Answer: 35 V
